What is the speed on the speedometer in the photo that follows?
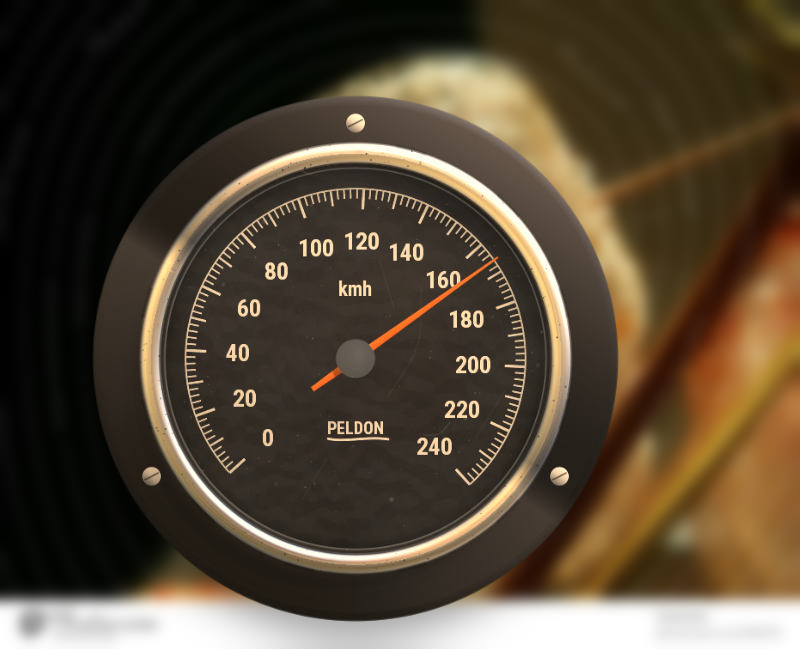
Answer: 166 km/h
